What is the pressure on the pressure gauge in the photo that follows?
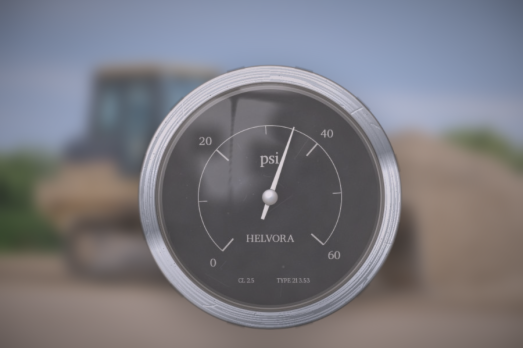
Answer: 35 psi
